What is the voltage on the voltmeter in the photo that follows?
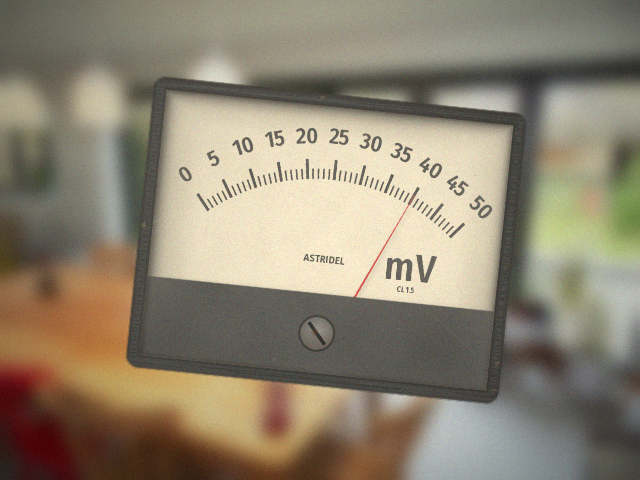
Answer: 40 mV
